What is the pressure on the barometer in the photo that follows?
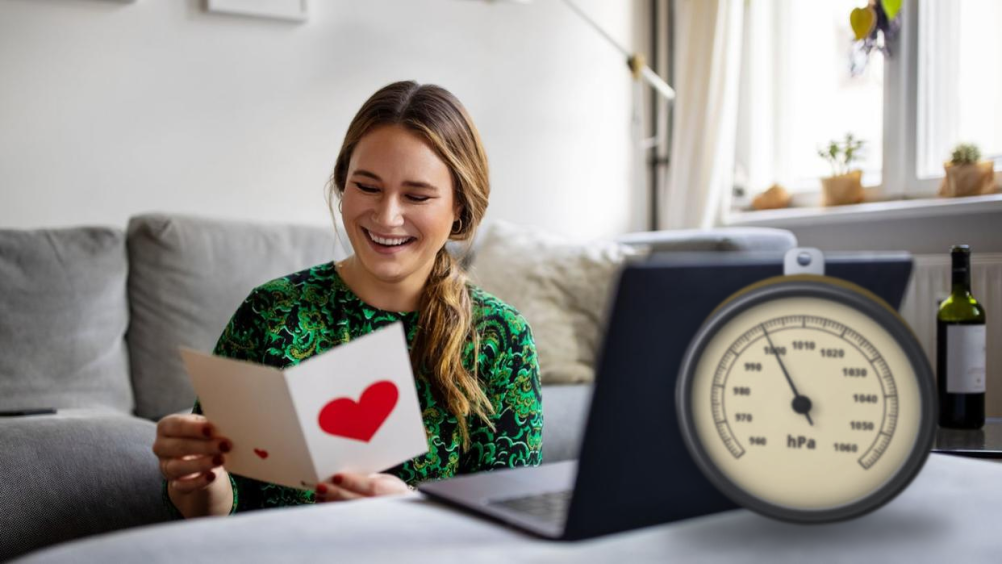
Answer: 1000 hPa
